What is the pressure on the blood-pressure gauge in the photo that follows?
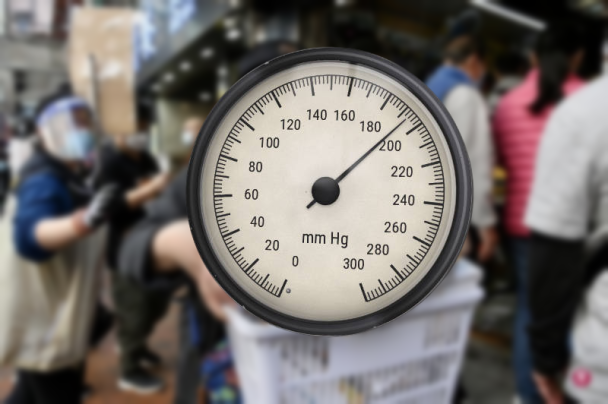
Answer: 194 mmHg
